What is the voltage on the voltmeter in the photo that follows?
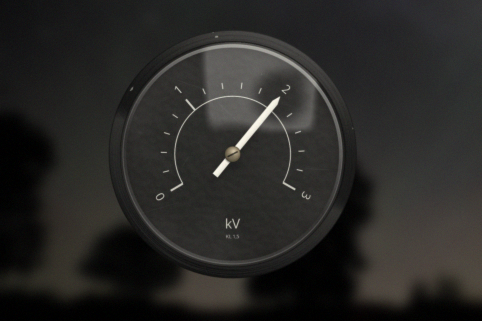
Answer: 2 kV
